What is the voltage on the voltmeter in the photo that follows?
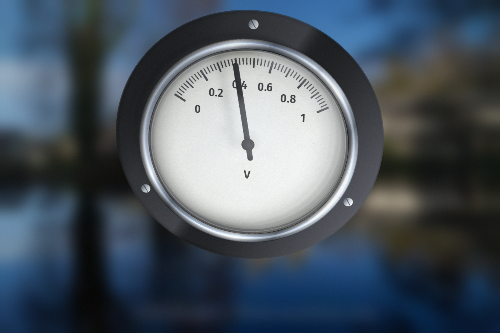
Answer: 0.4 V
